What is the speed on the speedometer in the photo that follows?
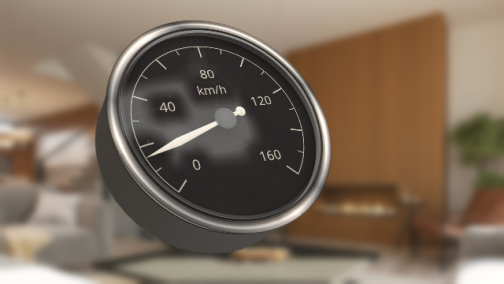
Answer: 15 km/h
